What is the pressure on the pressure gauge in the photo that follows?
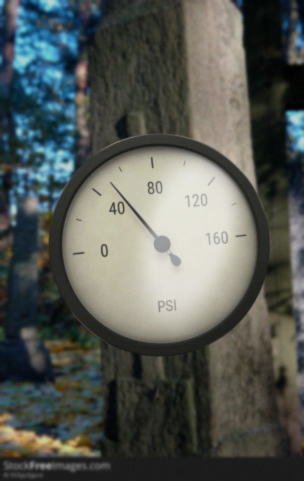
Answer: 50 psi
